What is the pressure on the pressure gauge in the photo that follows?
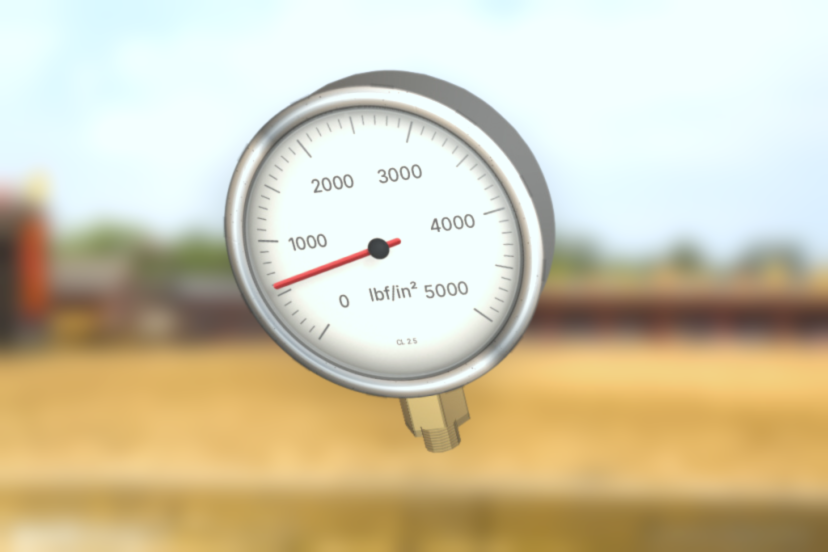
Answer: 600 psi
